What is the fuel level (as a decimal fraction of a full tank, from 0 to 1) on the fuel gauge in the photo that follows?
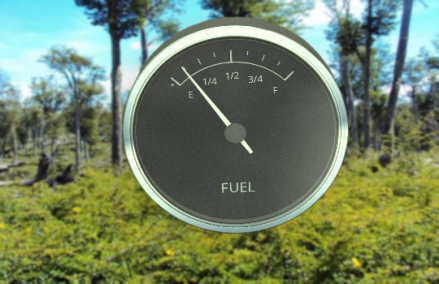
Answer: 0.125
